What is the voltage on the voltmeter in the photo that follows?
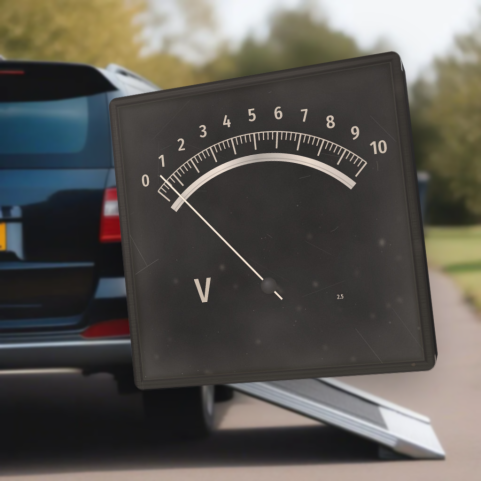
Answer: 0.6 V
